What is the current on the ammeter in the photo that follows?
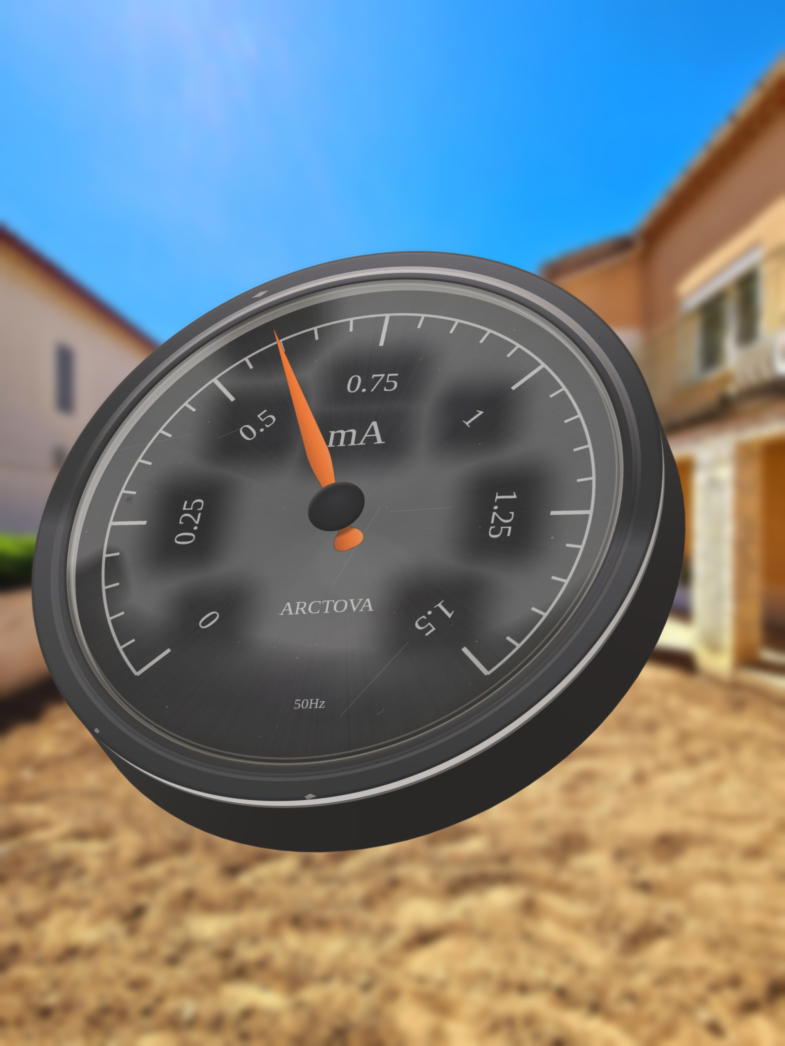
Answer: 0.6 mA
